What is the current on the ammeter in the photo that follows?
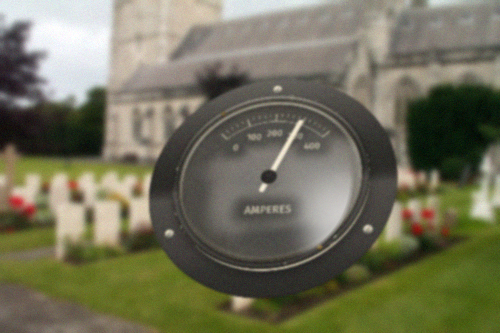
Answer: 300 A
